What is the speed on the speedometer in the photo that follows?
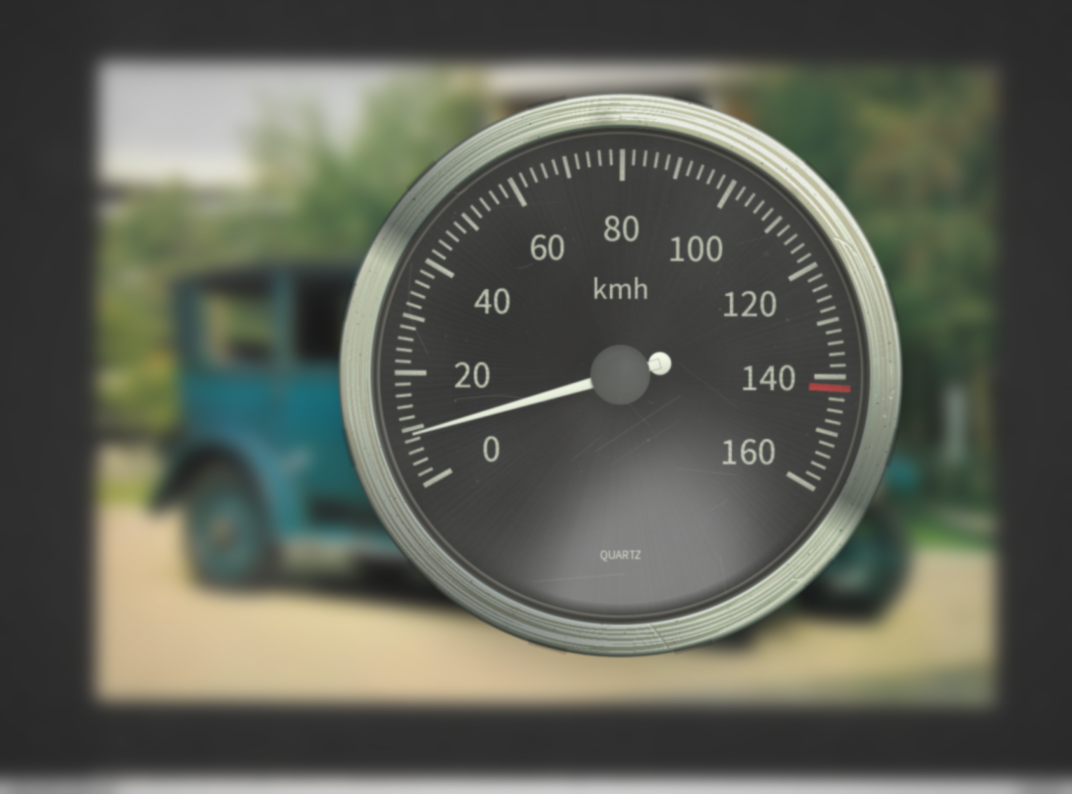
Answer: 9 km/h
